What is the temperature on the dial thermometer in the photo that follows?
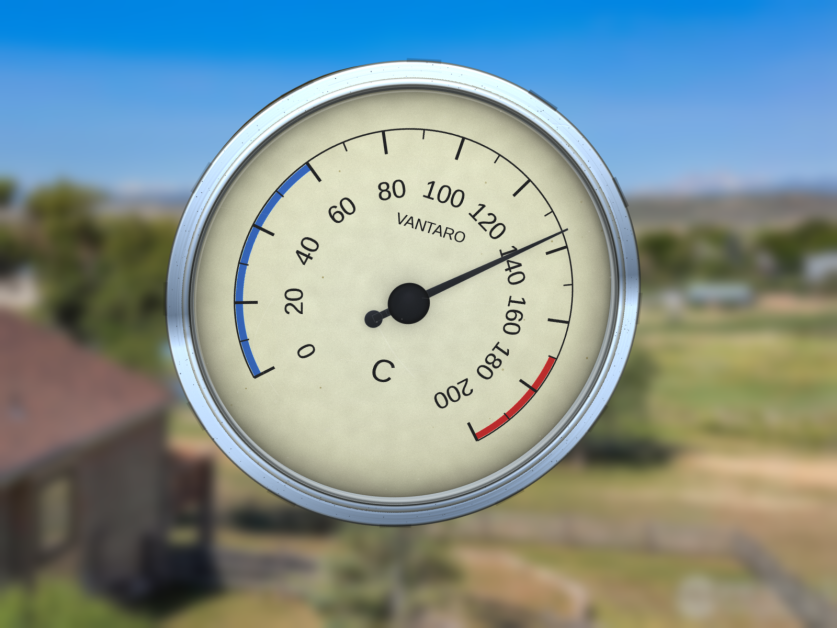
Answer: 135 °C
